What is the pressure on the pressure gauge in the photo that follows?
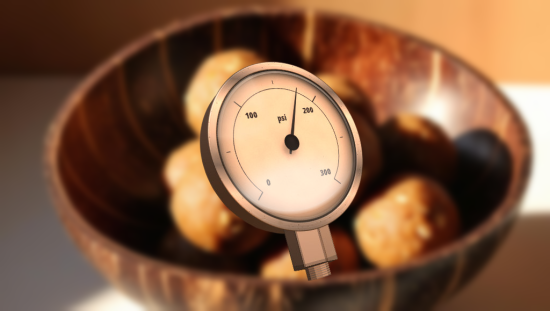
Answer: 175 psi
